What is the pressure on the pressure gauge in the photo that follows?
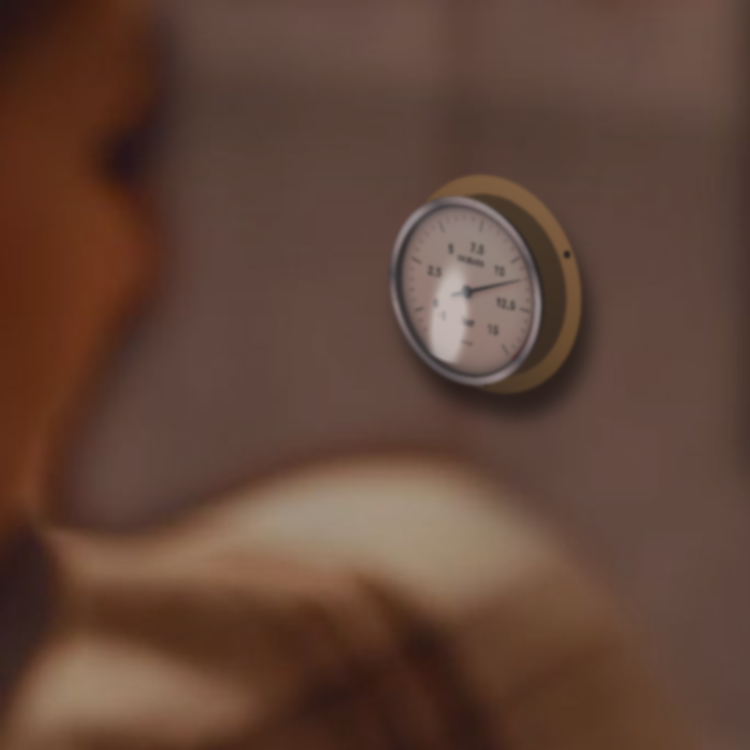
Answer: 11 bar
